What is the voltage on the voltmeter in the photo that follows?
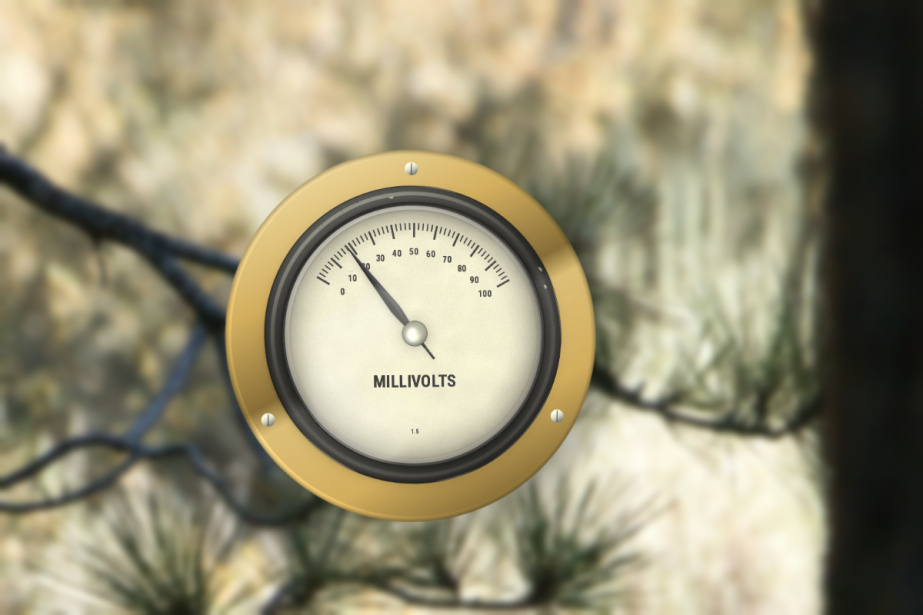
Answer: 18 mV
